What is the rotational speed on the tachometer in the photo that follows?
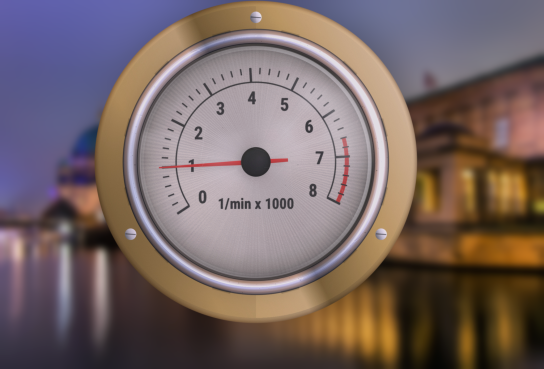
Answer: 1000 rpm
